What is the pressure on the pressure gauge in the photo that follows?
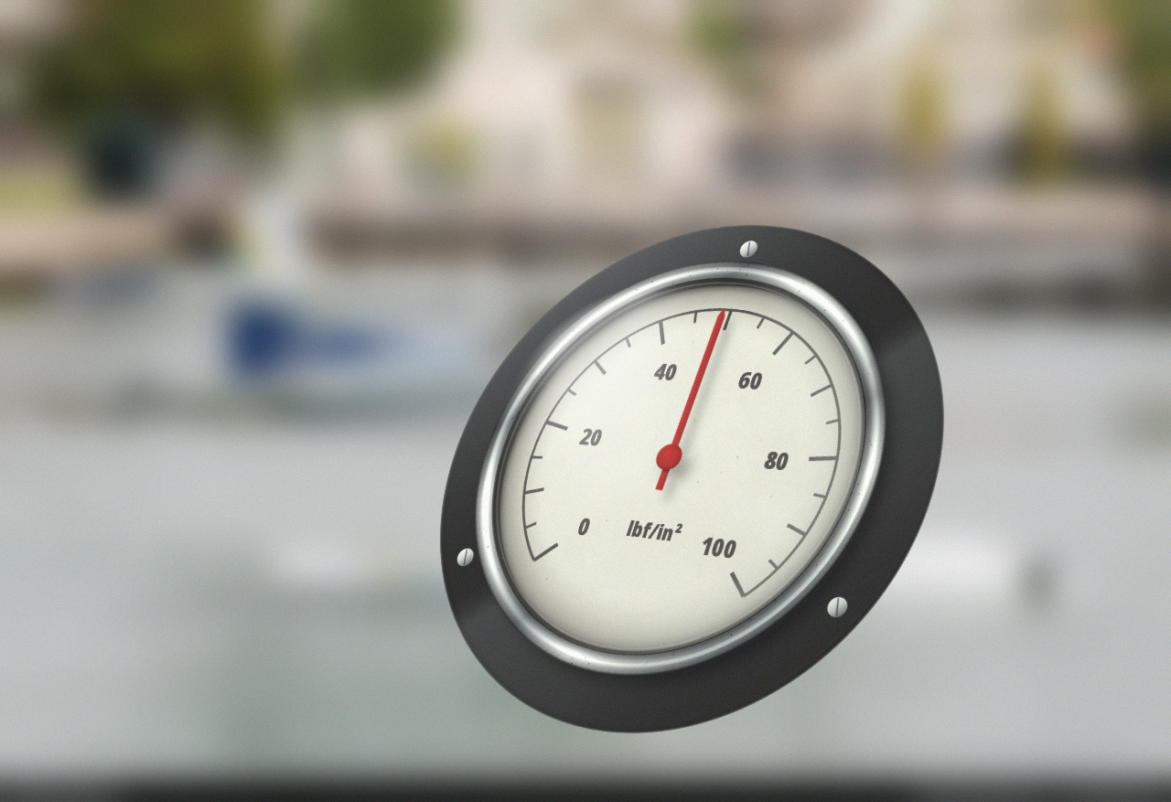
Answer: 50 psi
